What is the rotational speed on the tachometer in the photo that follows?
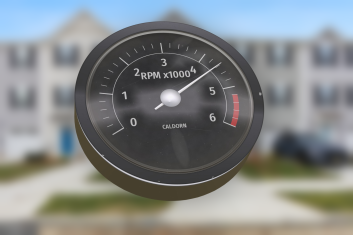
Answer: 4400 rpm
